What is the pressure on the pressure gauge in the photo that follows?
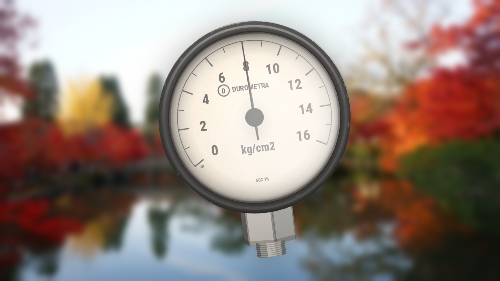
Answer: 8 kg/cm²
